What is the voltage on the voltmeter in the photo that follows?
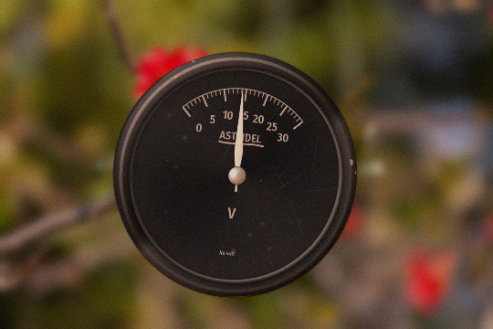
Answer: 14 V
